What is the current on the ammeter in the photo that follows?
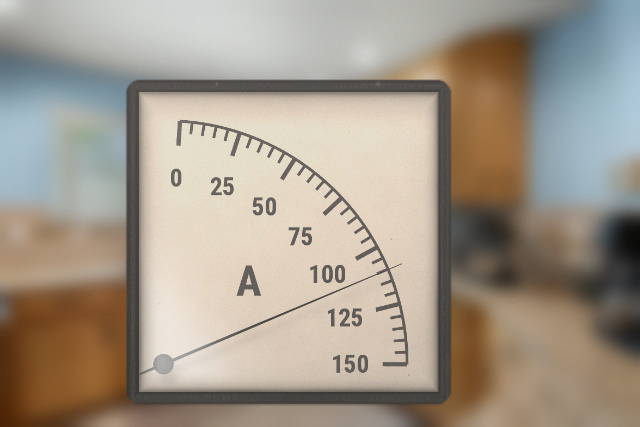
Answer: 110 A
